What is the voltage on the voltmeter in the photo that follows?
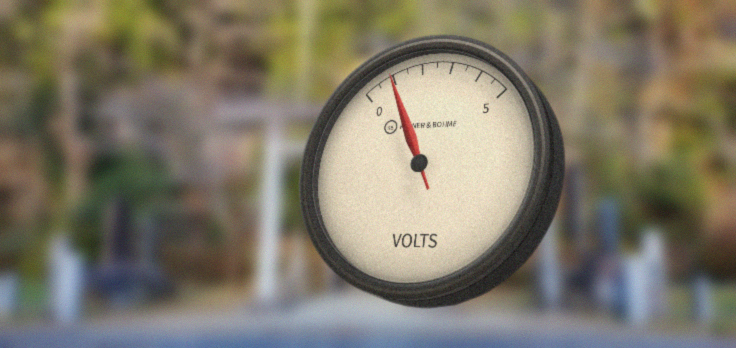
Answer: 1 V
